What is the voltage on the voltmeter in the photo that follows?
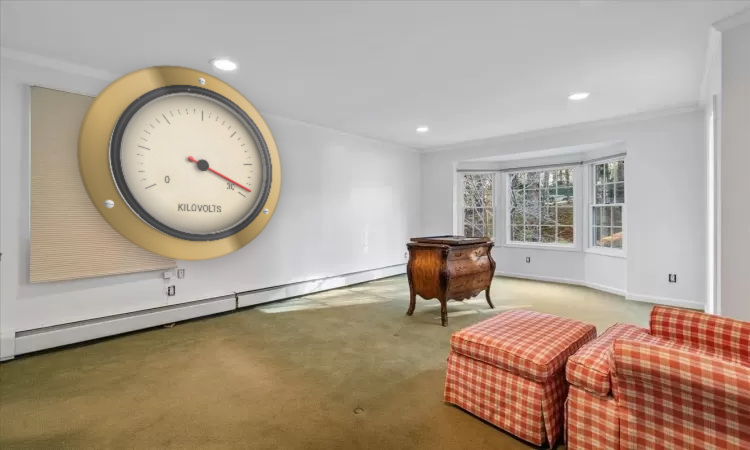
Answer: 29 kV
